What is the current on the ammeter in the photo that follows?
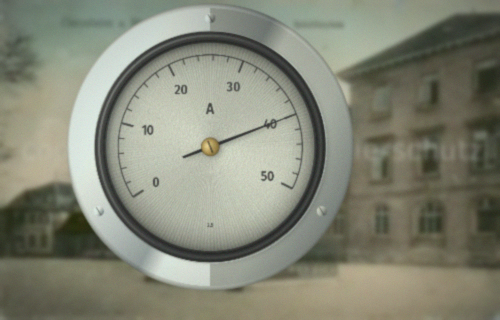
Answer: 40 A
